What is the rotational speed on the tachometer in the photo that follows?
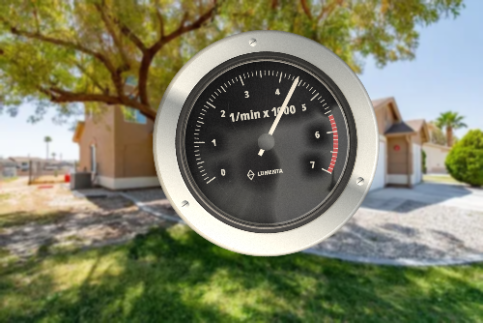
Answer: 4400 rpm
